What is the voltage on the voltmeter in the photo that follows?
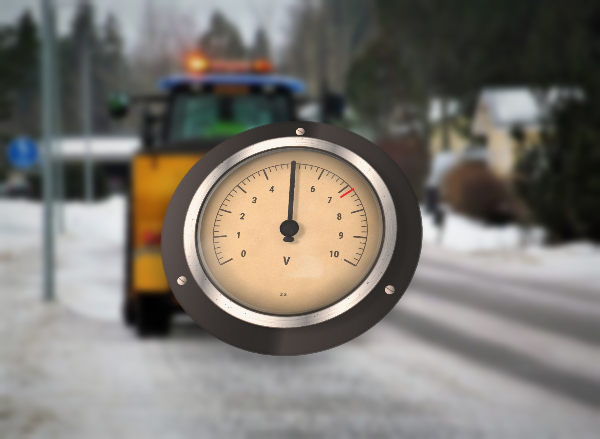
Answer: 5 V
